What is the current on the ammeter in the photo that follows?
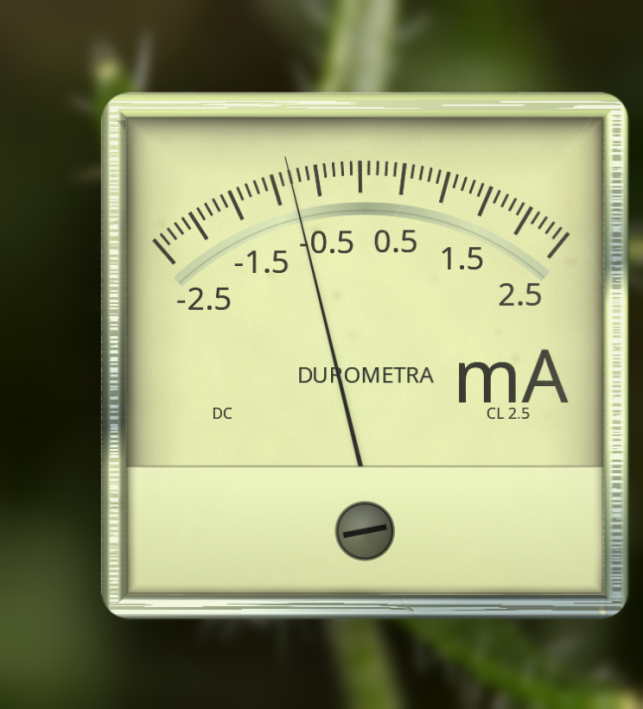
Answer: -0.8 mA
